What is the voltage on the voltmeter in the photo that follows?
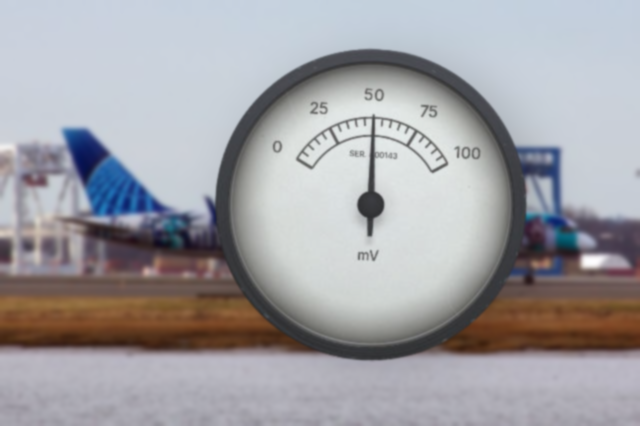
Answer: 50 mV
